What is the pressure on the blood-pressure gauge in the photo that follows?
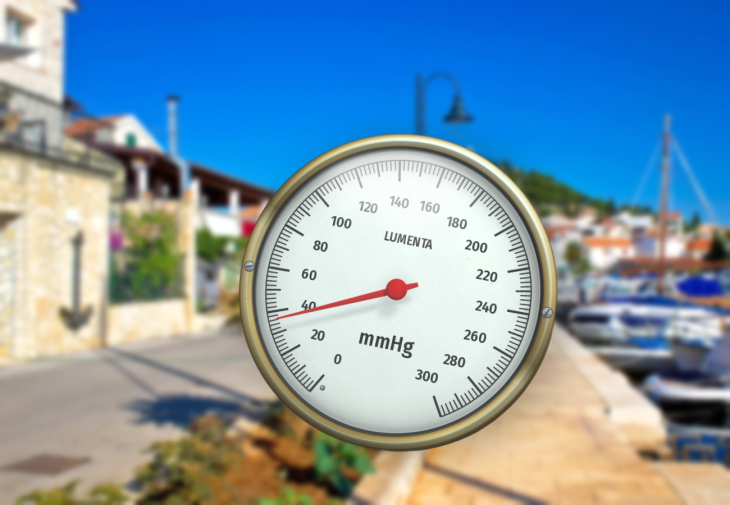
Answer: 36 mmHg
